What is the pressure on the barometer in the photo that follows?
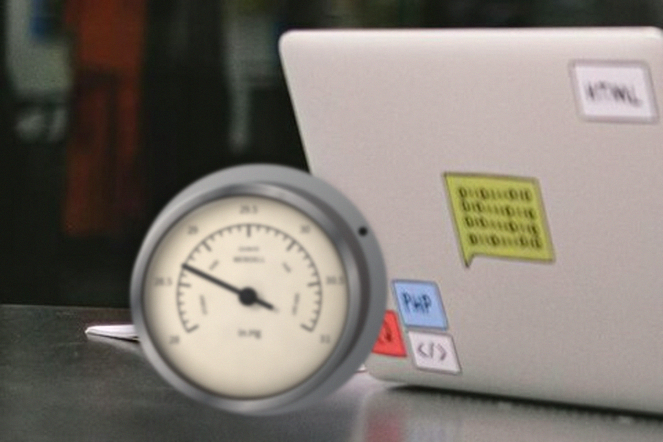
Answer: 28.7 inHg
